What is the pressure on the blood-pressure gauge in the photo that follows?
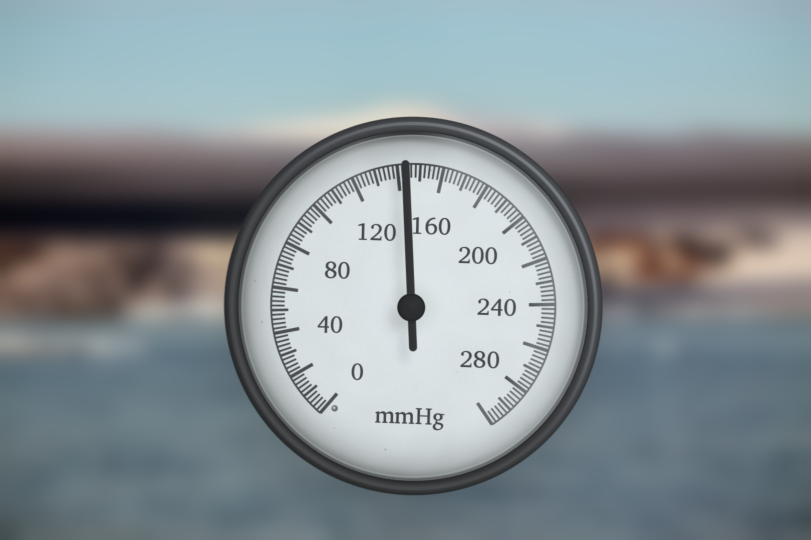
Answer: 144 mmHg
